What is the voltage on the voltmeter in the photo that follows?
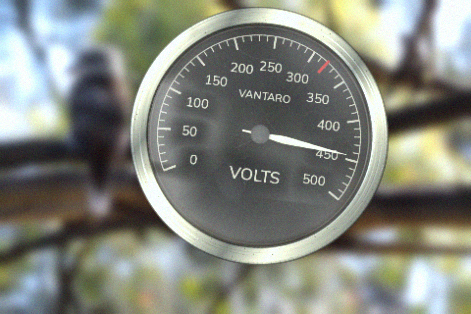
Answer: 445 V
